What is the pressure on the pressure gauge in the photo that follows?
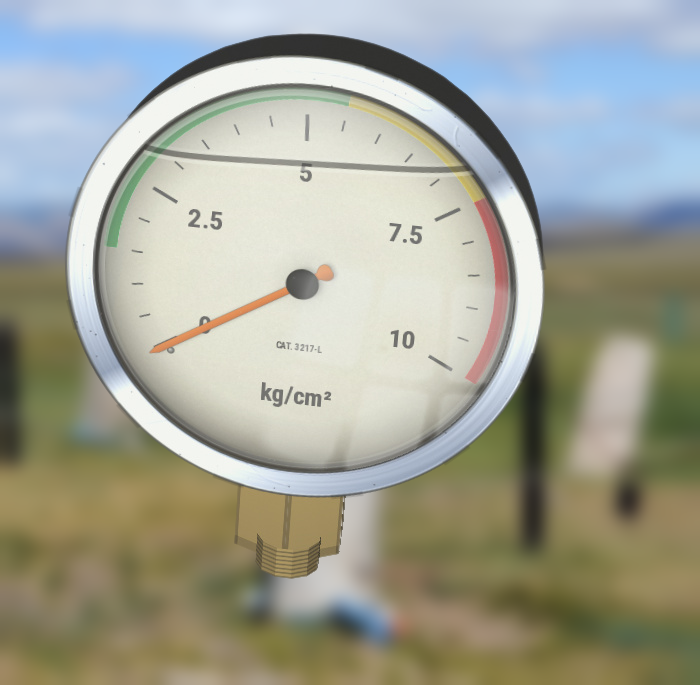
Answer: 0 kg/cm²
